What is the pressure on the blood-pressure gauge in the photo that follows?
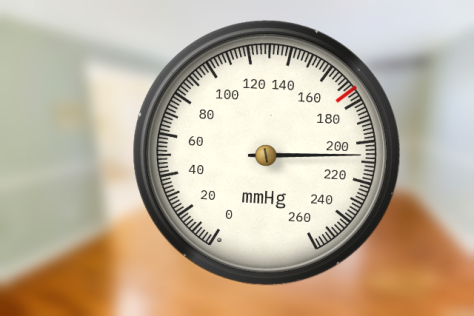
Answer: 206 mmHg
